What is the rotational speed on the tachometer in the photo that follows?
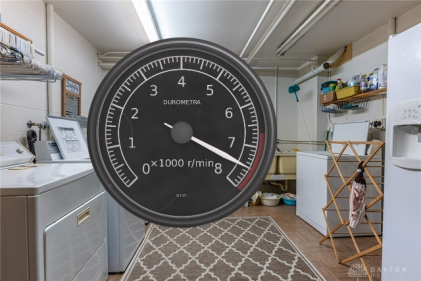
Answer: 7500 rpm
